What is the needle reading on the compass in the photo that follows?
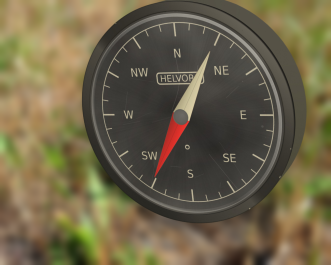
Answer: 210 °
